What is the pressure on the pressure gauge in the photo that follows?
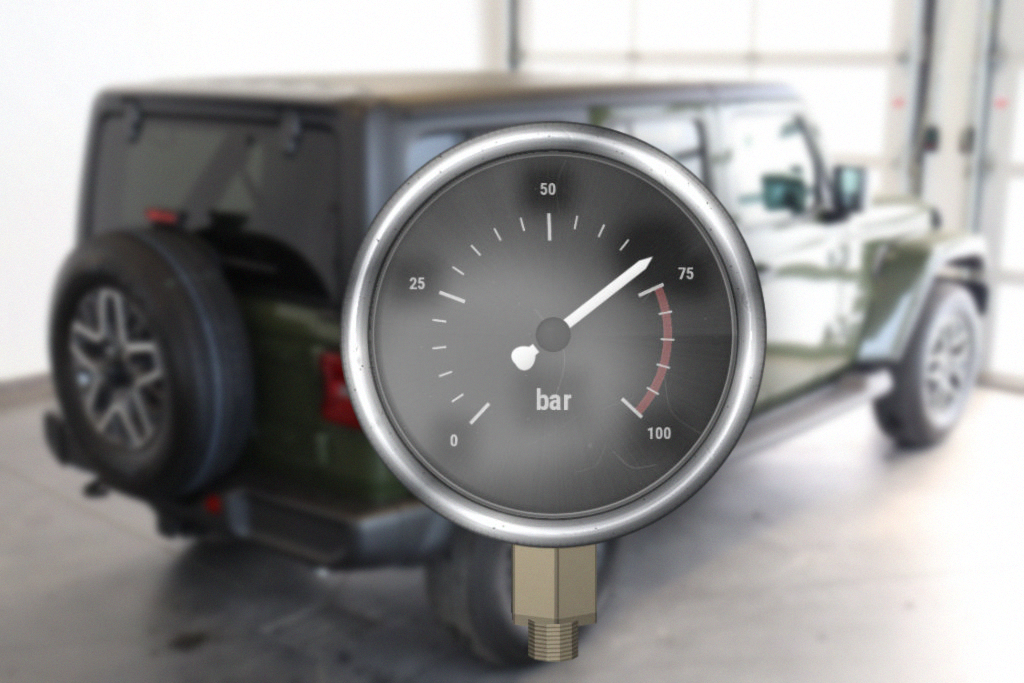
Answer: 70 bar
